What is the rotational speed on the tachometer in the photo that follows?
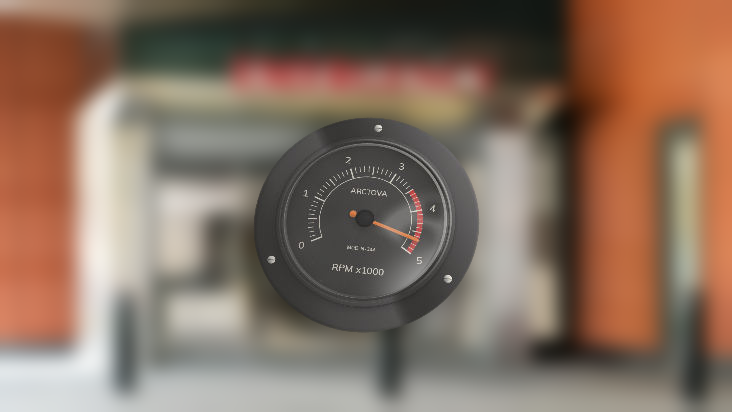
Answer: 4700 rpm
